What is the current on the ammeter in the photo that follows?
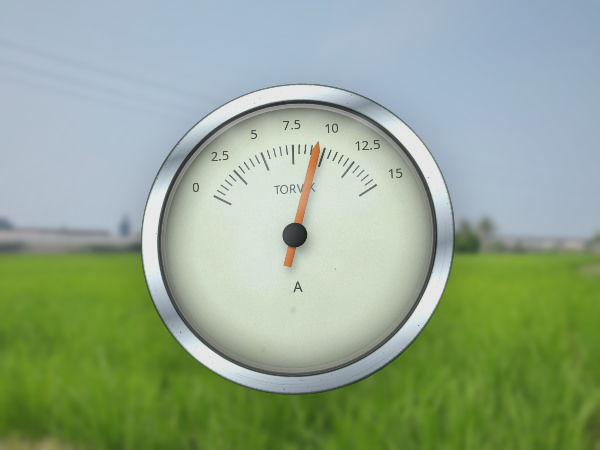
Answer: 9.5 A
